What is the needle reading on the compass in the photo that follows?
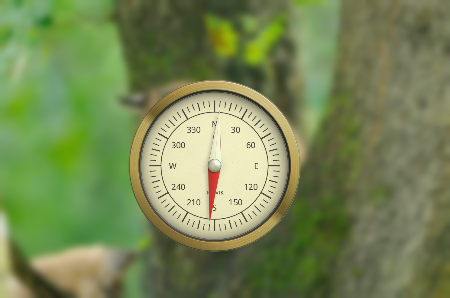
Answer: 185 °
